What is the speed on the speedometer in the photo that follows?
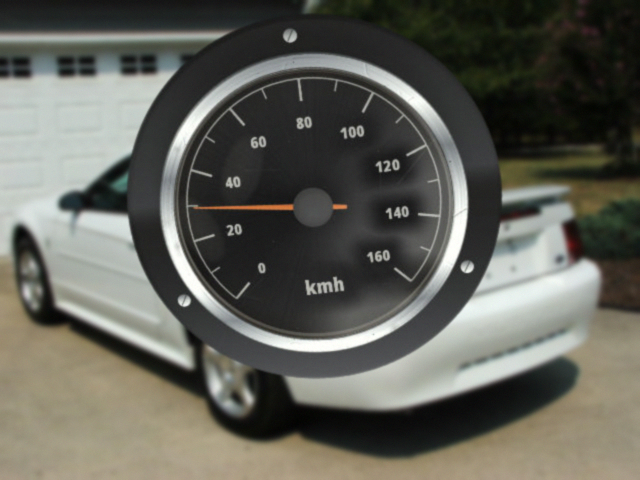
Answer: 30 km/h
